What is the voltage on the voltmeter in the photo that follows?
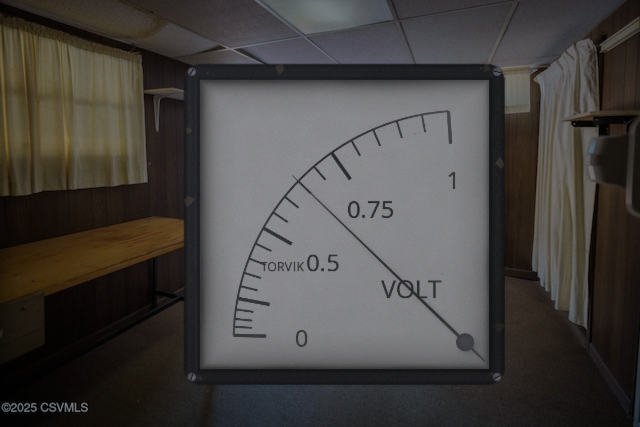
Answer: 0.65 V
